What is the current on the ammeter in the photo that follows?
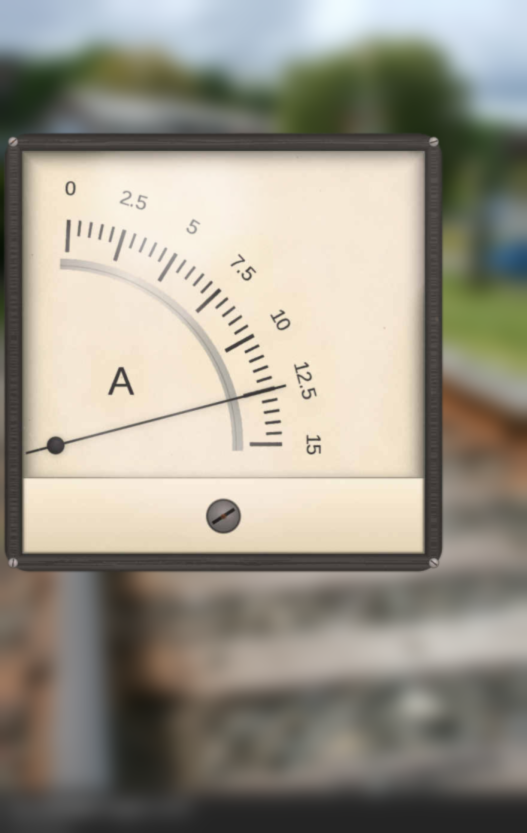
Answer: 12.5 A
